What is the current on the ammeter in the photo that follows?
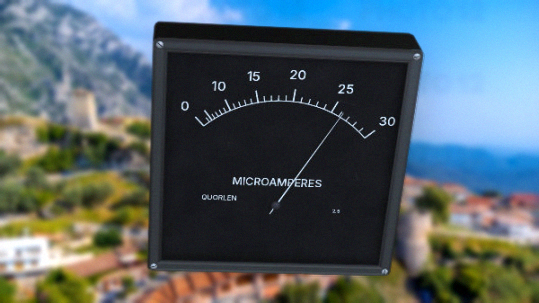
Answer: 26 µA
